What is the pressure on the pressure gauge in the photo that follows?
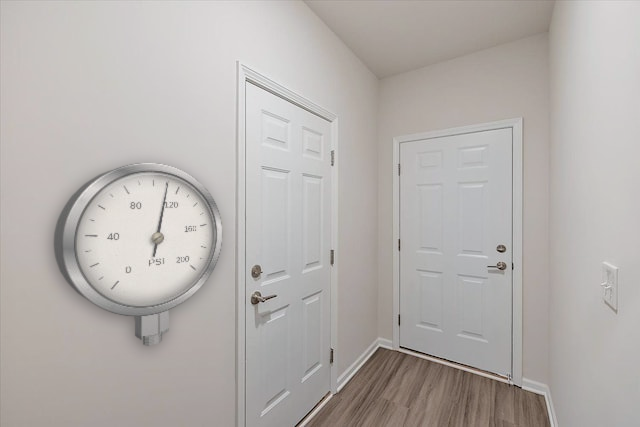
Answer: 110 psi
